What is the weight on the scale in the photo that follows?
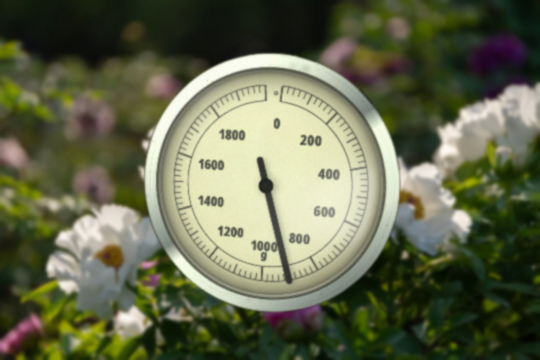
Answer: 900 g
